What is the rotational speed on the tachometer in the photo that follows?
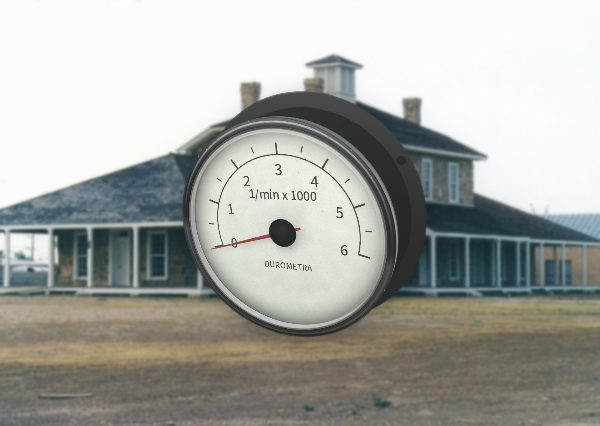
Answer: 0 rpm
